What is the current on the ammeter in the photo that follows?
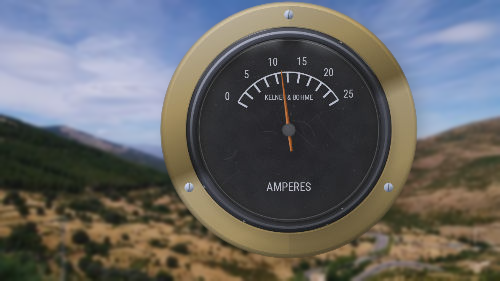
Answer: 11.25 A
